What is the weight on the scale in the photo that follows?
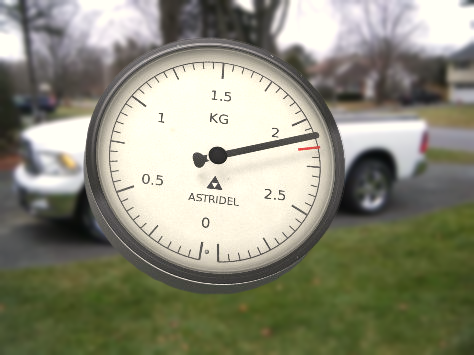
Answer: 2.1 kg
